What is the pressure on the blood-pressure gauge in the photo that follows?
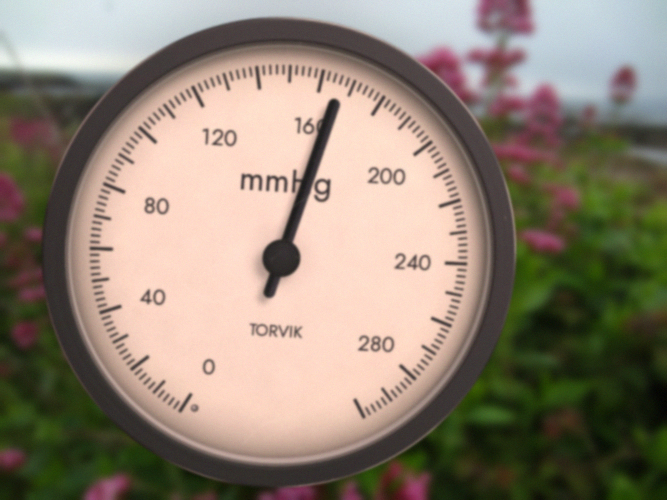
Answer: 166 mmHg
